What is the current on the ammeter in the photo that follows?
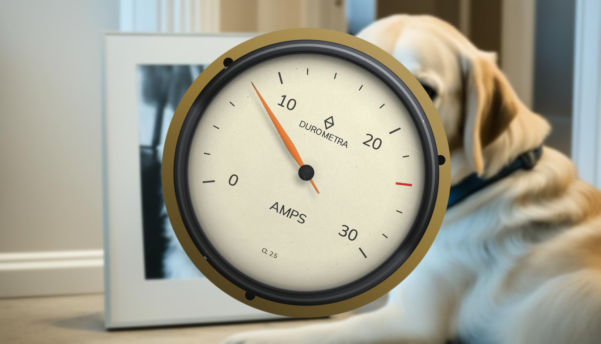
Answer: 8 A
